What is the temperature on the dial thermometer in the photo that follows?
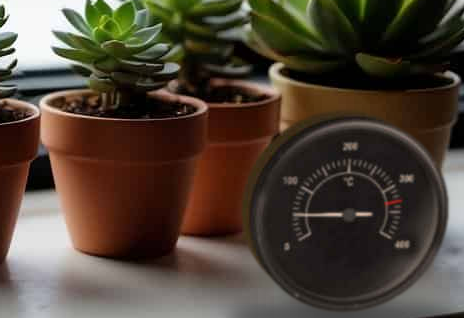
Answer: 50 °C
